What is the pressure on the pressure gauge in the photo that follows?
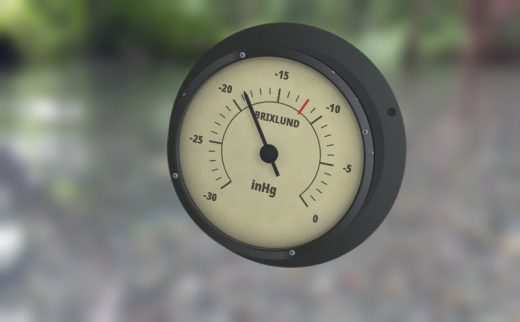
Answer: -18.5 inHg
